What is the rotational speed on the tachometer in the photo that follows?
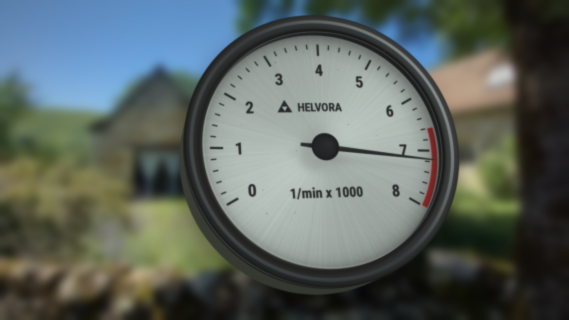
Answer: 7200 rpm
